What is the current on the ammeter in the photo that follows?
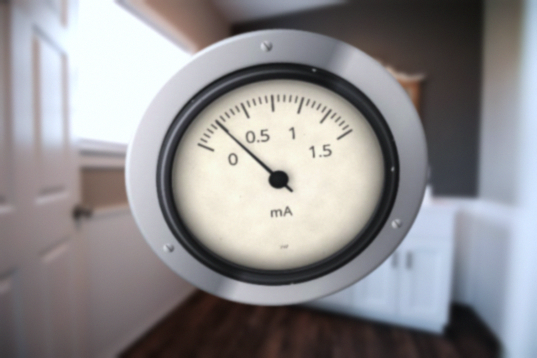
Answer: 0.25 mA
